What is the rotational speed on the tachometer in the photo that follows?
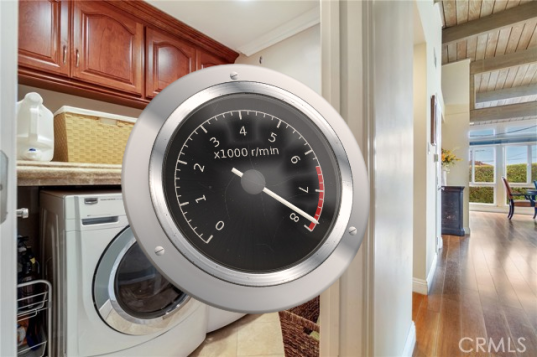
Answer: 7800 rpm
